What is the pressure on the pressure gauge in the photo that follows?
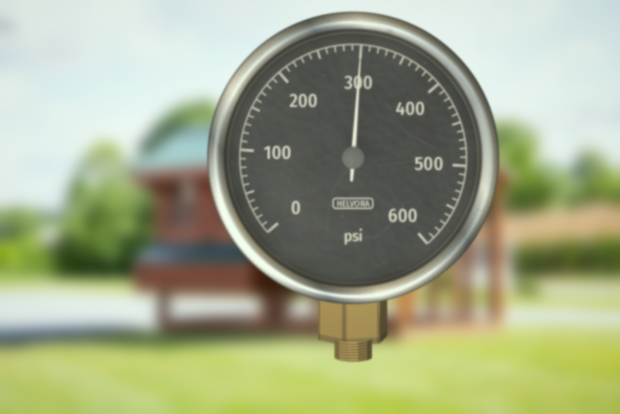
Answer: 300 psi
